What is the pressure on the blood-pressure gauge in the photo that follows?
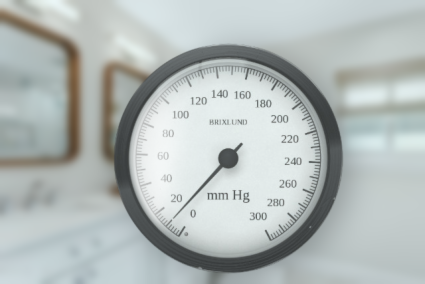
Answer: 10 mmHg
